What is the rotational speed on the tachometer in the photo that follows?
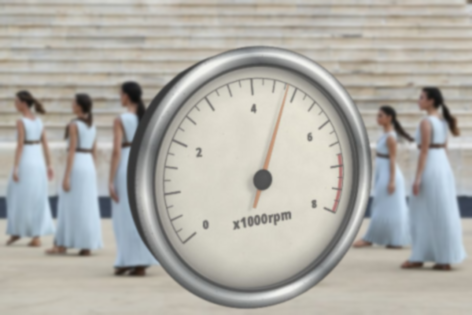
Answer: 4750 rpm
